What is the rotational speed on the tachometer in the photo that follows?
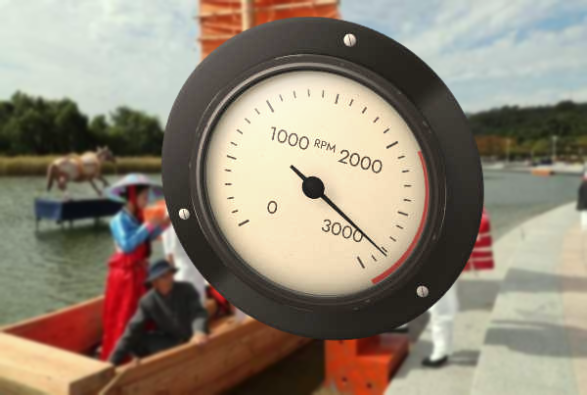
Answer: 2800 rpm
